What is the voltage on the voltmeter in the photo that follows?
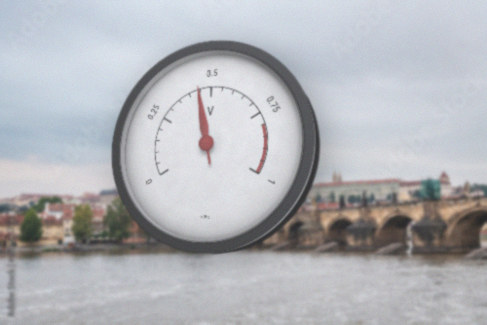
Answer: 0.45 V
